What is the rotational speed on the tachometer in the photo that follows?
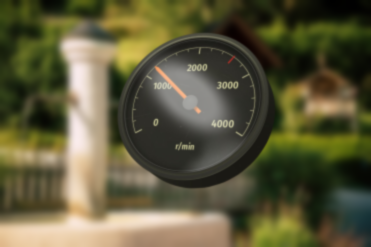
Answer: 1200 rpm
